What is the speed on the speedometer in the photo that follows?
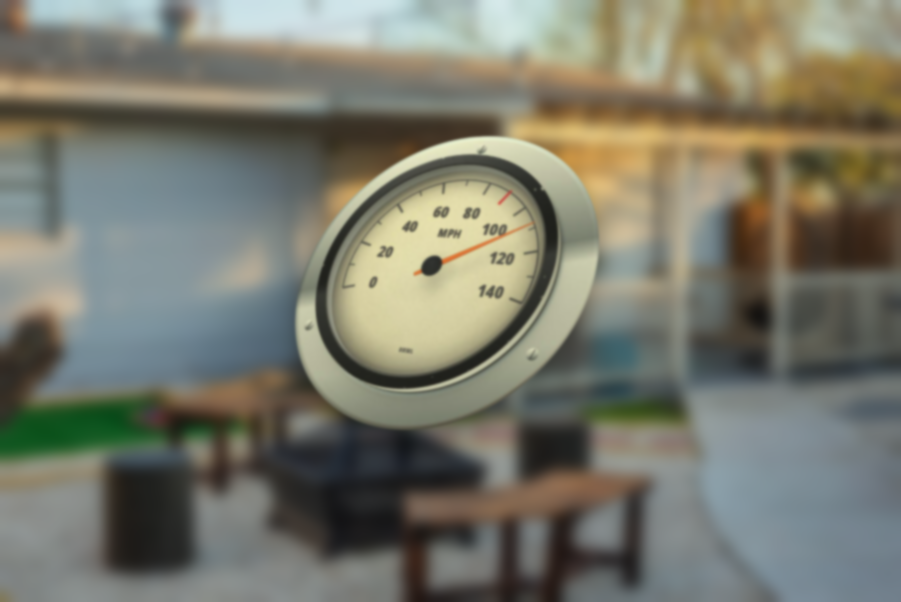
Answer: 110 mph
